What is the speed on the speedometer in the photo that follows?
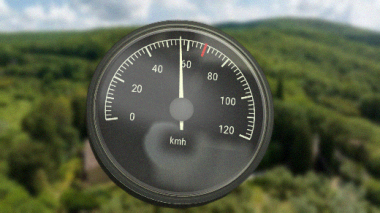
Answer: 56 km/h
